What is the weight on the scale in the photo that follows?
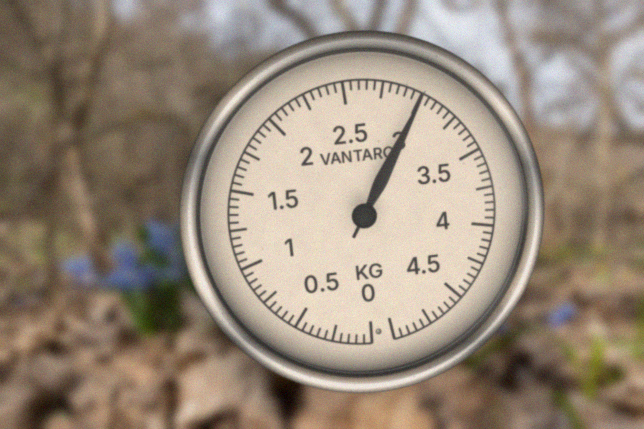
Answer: 3 kg
